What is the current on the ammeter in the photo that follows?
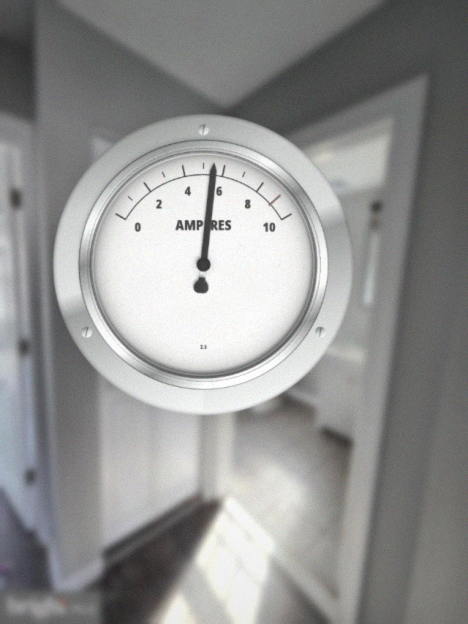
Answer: 5.5 A
